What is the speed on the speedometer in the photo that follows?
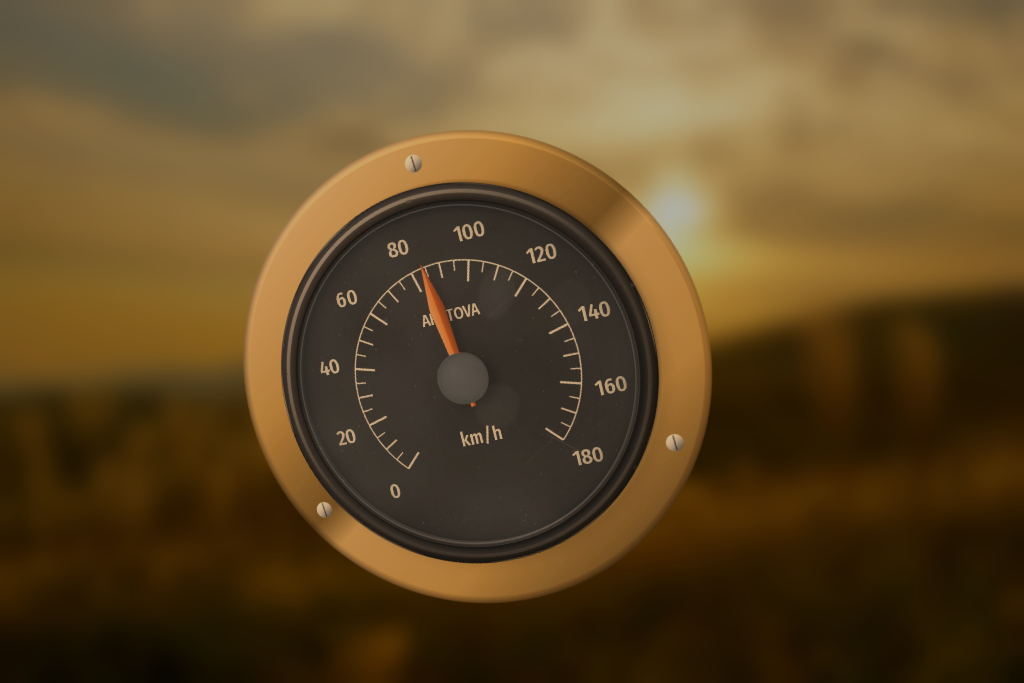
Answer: 85 km/h
